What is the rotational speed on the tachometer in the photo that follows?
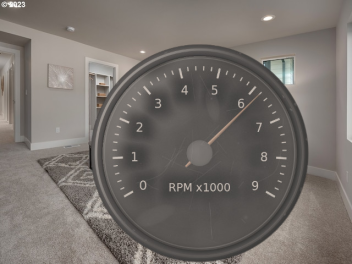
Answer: 6200 rpm
